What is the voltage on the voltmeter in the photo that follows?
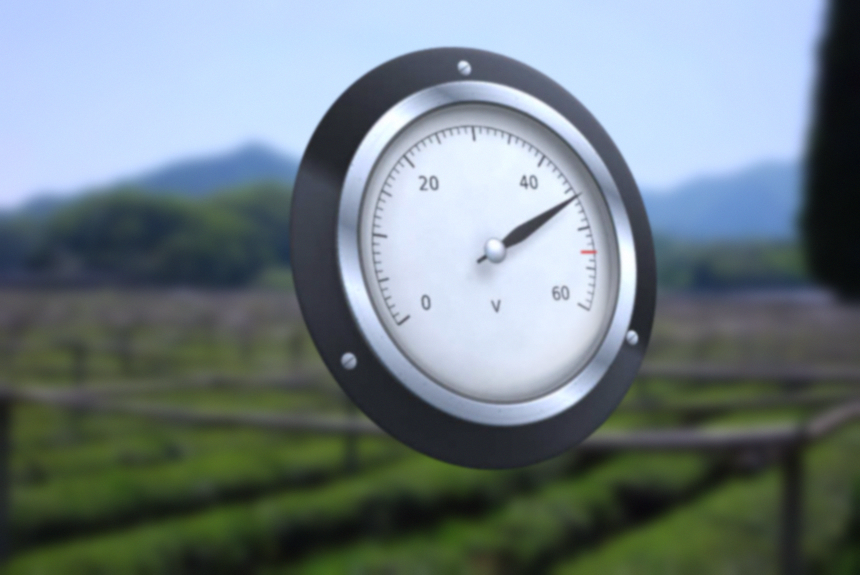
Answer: 46 V
